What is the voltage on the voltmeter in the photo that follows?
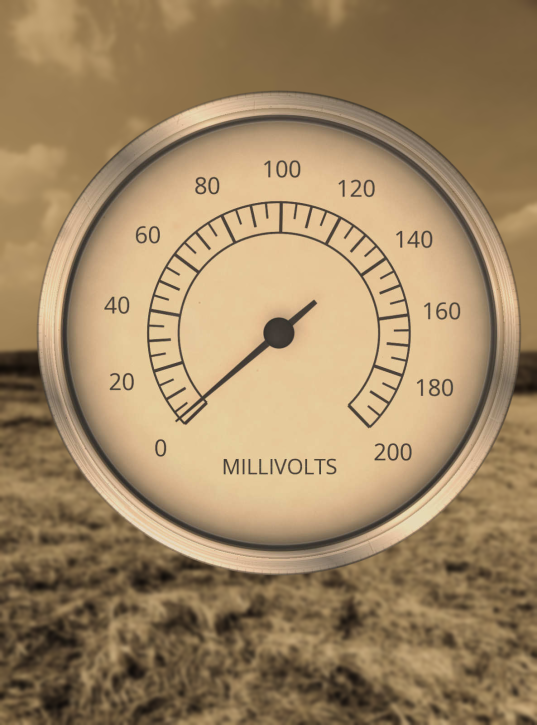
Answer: 2.5 mV
